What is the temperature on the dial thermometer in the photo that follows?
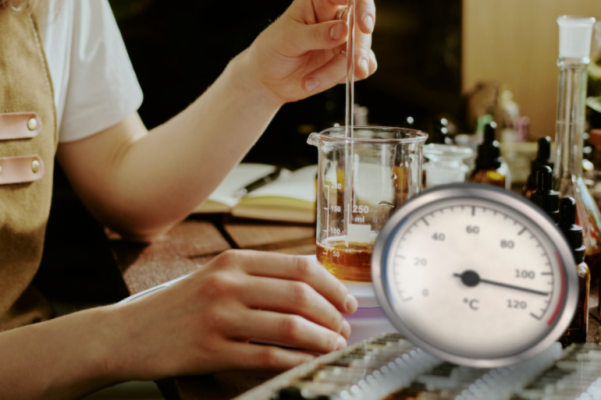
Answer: 108 °C
